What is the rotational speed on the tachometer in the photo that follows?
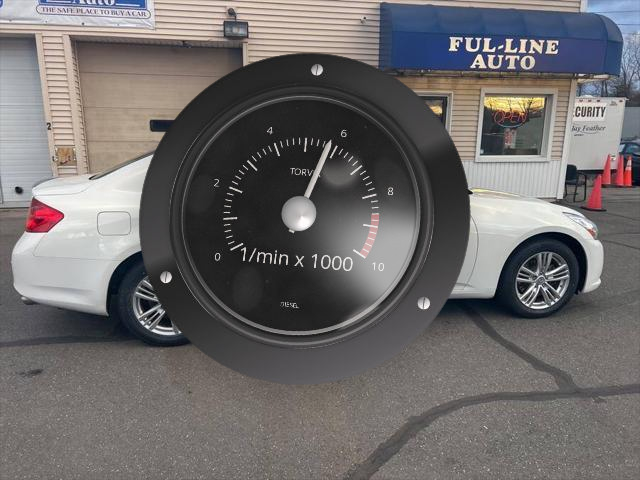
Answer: 5800 rpm
